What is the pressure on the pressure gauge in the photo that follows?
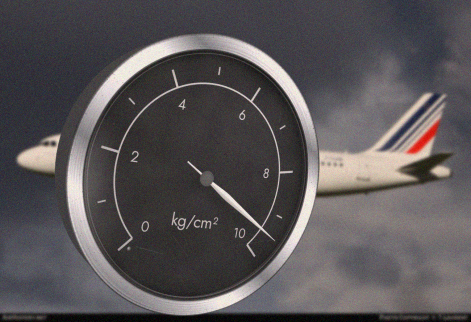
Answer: 9.5 kg/cm²
